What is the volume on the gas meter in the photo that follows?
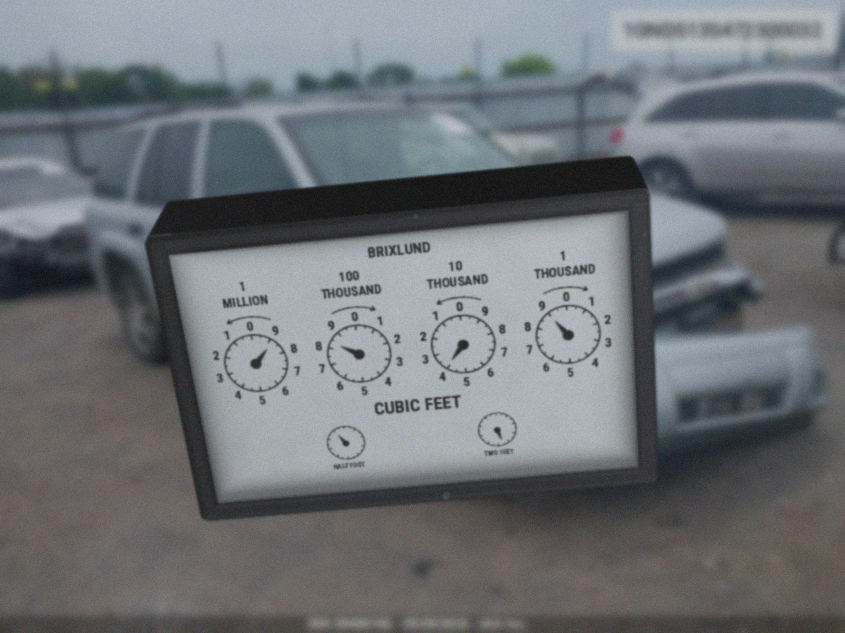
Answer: 883900 ft³
